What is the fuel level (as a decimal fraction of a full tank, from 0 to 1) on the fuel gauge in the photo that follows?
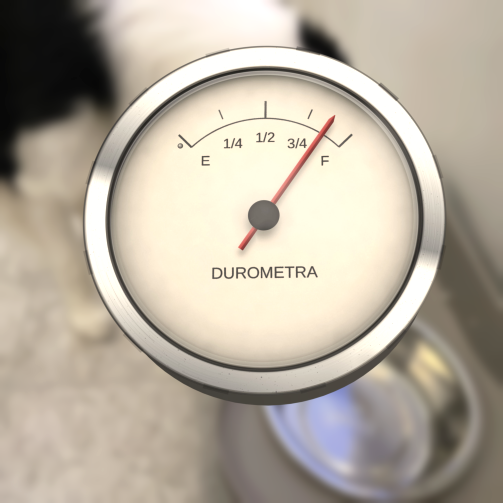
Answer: 0.875
